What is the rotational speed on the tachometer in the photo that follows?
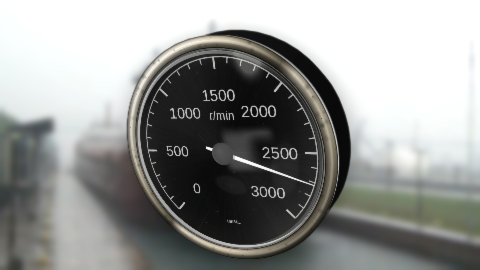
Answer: 2700 rpm
